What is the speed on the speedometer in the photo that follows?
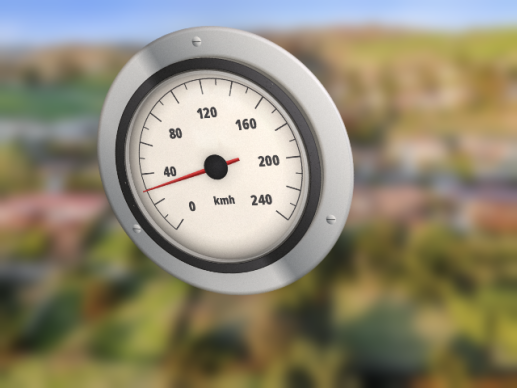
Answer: 30 km/h
